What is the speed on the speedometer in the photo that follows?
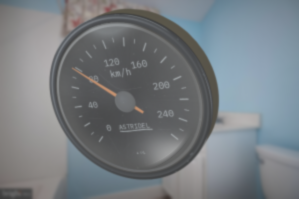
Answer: 80 km/h
